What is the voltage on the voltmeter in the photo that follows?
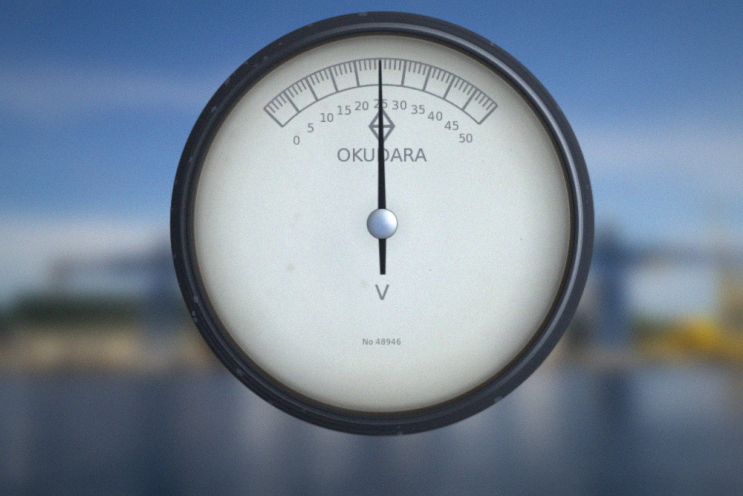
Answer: 25 V
